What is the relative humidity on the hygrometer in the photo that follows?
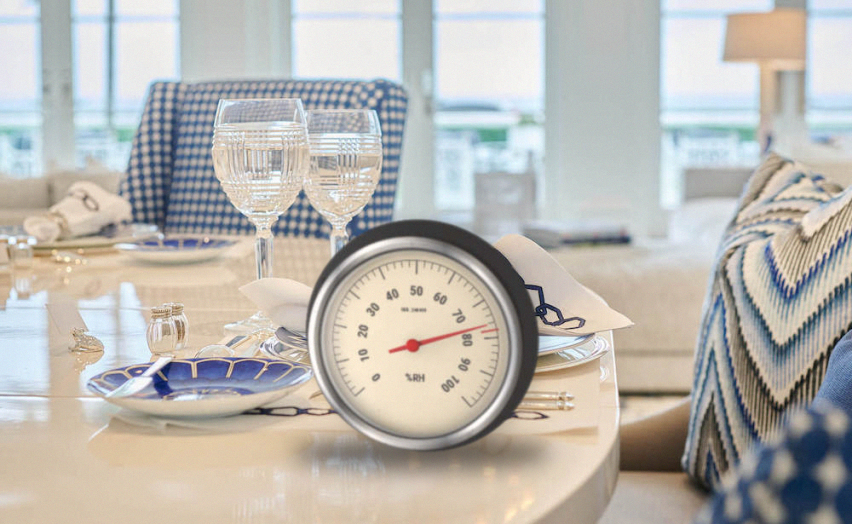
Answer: 76 %
